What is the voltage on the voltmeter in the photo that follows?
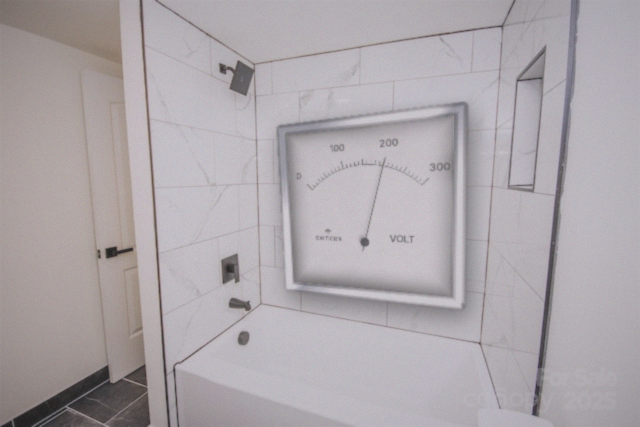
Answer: 200 V
